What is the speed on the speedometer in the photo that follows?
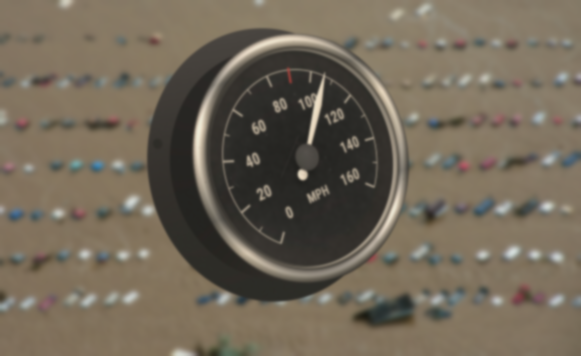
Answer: 105 mph
